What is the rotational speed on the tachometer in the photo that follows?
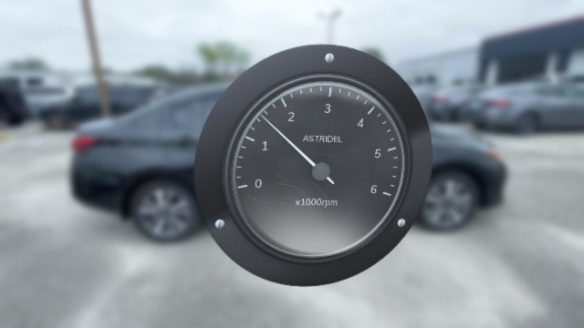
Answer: 1500 rpm
